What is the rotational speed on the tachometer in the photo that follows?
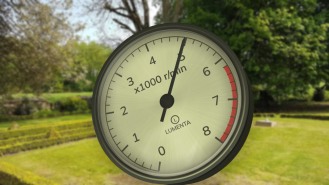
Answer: 5000 rpm
